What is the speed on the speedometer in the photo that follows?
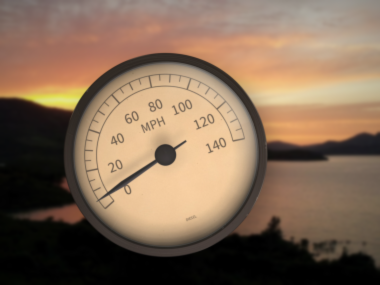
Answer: 5 mph
